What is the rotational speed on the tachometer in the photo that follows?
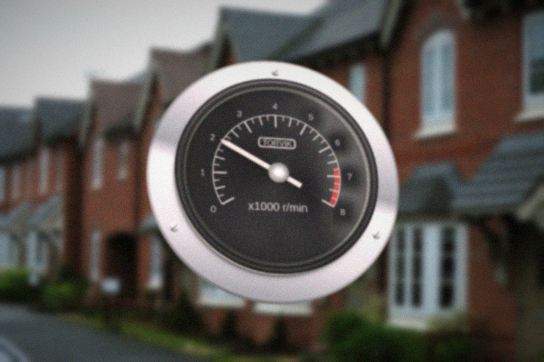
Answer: 2000 rpm
